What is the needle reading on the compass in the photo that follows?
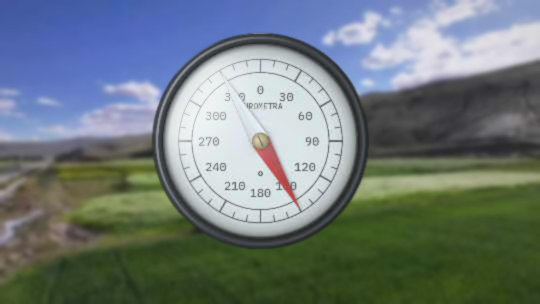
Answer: 150 °
